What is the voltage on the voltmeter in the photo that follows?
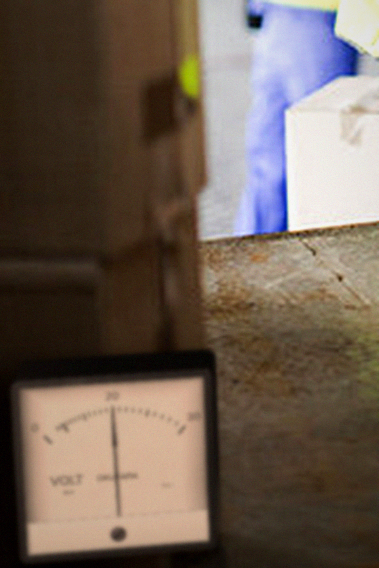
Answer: 20 V
